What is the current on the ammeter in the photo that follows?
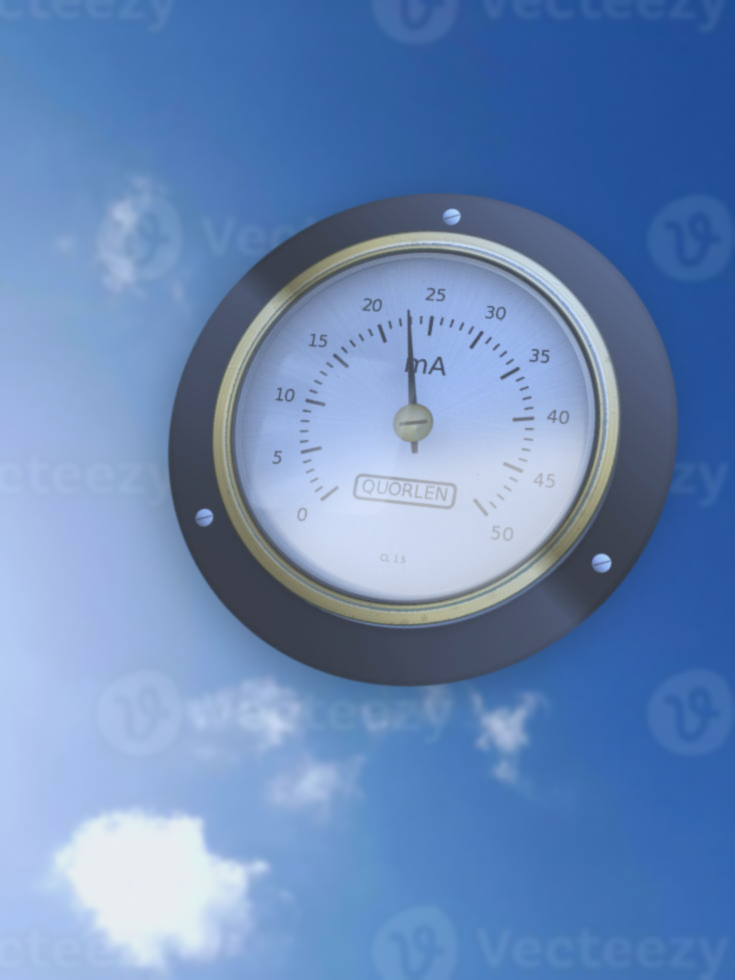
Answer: 23 mA
